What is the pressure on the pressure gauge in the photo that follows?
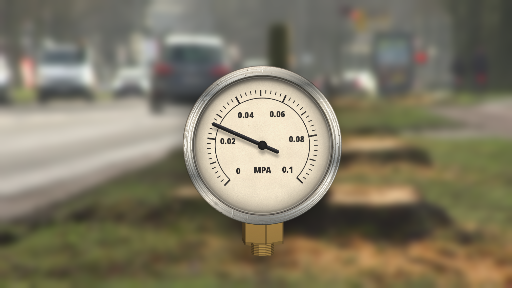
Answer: 0.026 MPa
